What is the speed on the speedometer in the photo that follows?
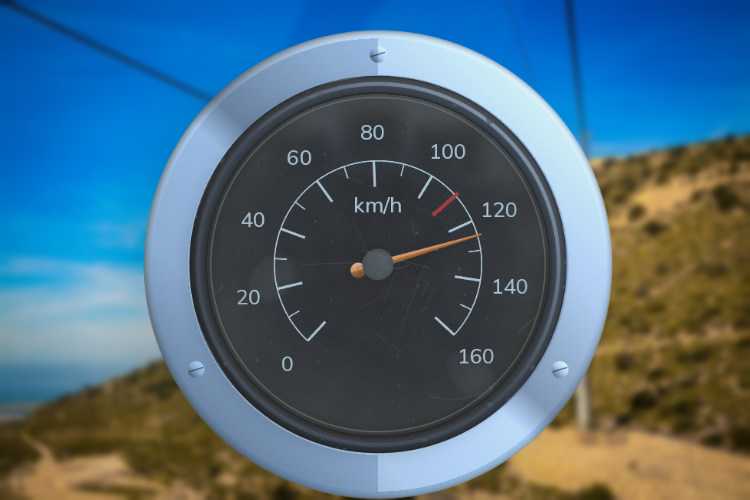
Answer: 125 km/h
